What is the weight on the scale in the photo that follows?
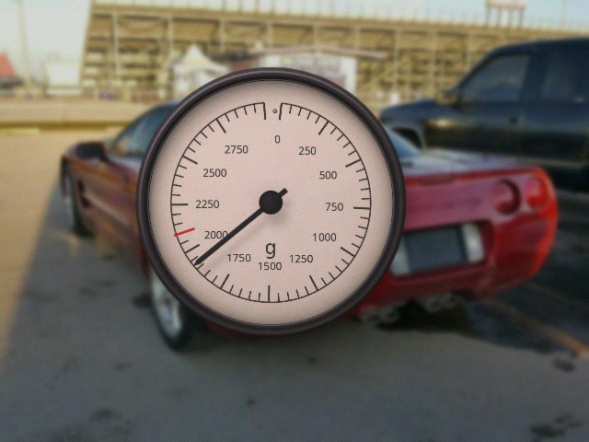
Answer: 1925 g
